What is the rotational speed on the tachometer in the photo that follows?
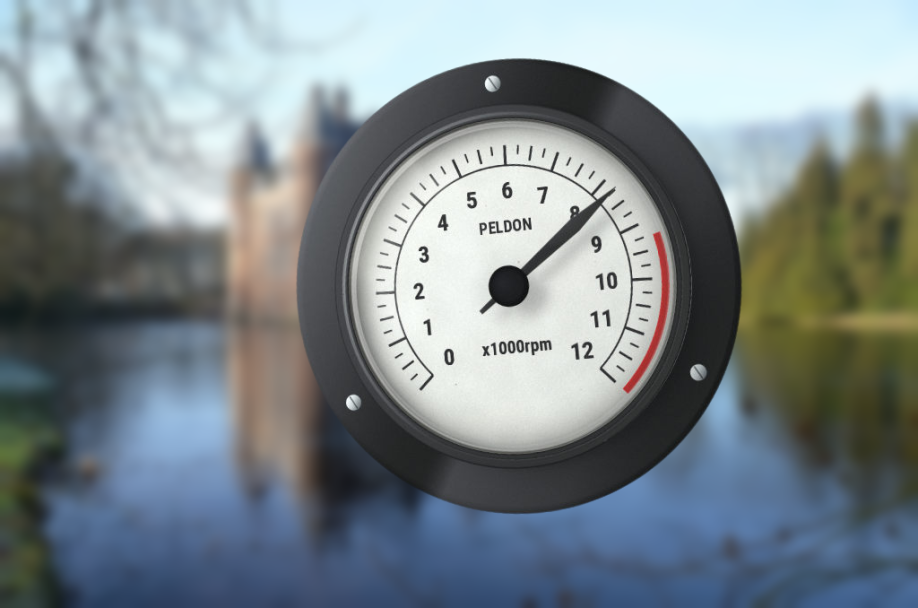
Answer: 8250 rpm
